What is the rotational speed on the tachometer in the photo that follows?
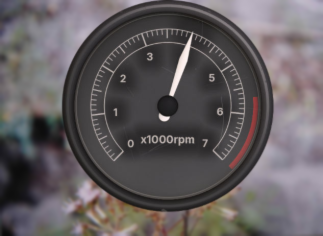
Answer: 4000 rpm
